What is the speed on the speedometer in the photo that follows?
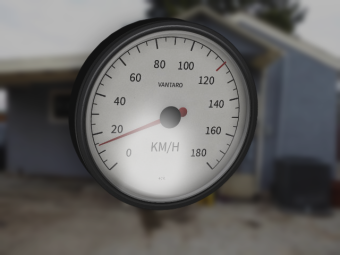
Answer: 15 km/h
